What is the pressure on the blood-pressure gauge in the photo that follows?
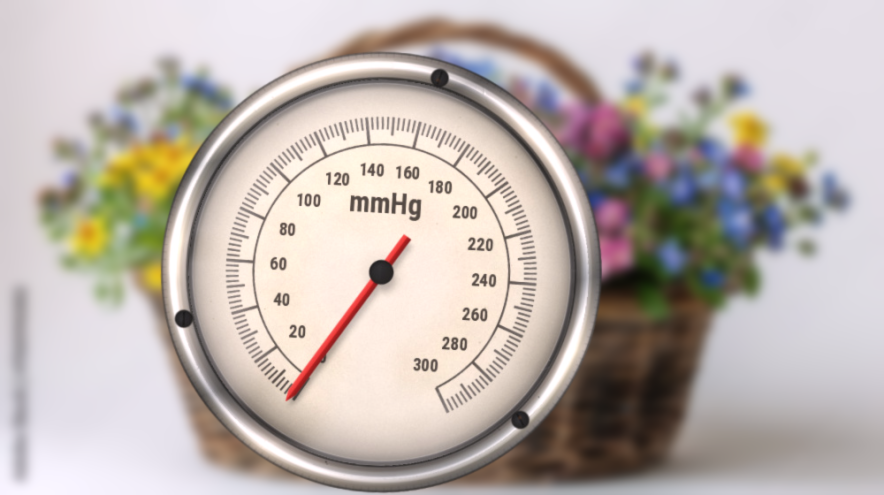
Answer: 2 mmHg
